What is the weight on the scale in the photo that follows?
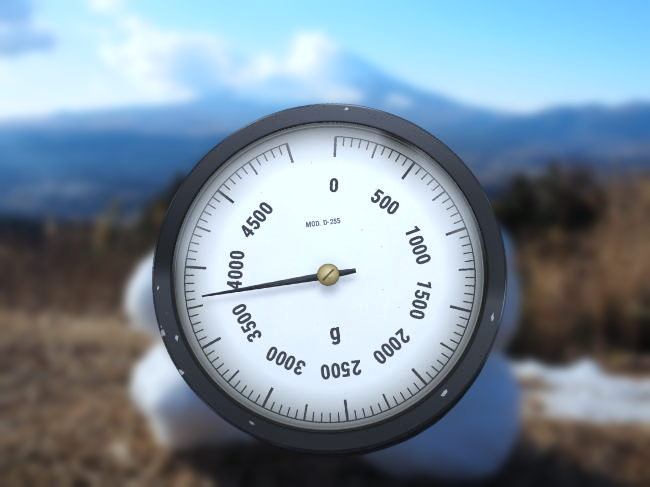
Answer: 3800 g
